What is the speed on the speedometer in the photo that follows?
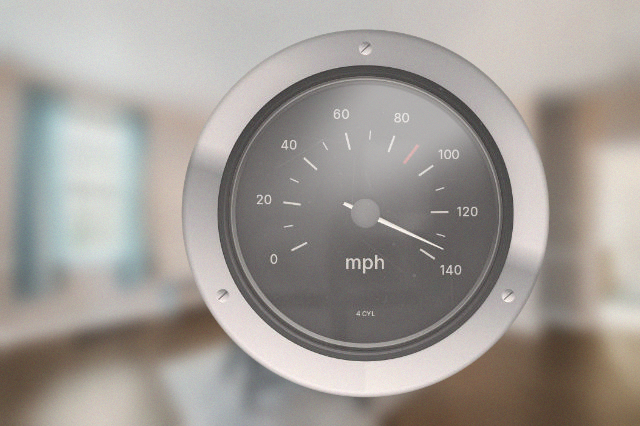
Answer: 135 mph
